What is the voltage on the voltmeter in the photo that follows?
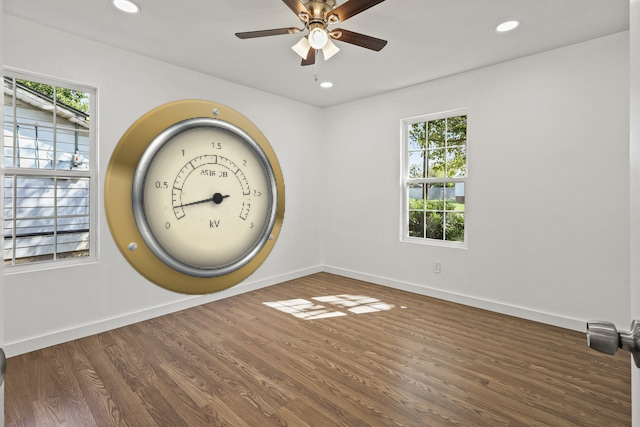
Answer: 0.2 kV
